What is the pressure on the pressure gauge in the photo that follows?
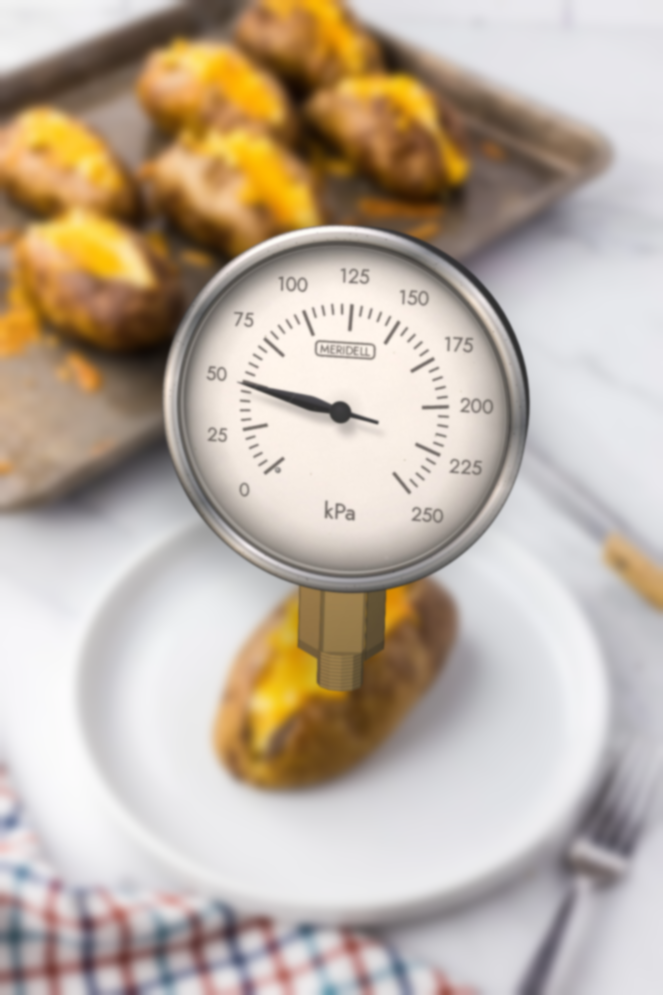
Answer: 50 kPa
